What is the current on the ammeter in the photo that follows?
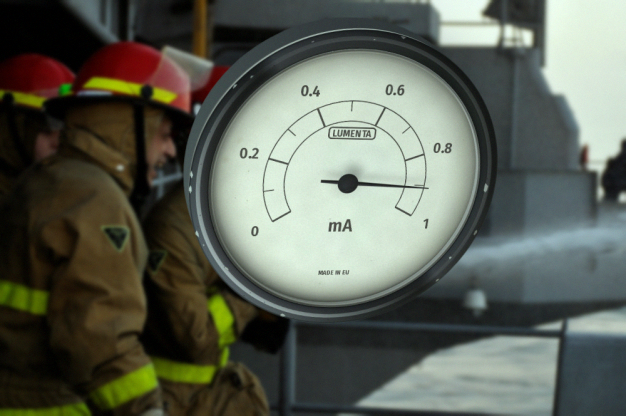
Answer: 0.9 mA
